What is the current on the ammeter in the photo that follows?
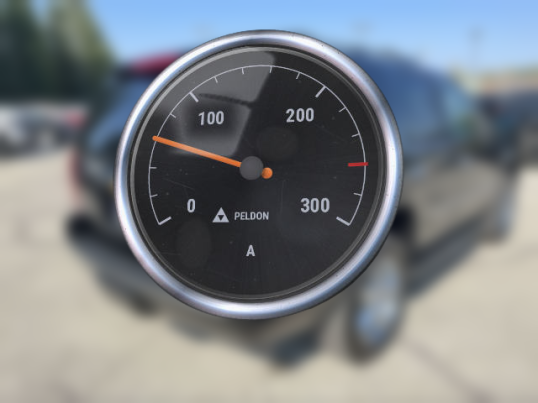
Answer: 60 A
